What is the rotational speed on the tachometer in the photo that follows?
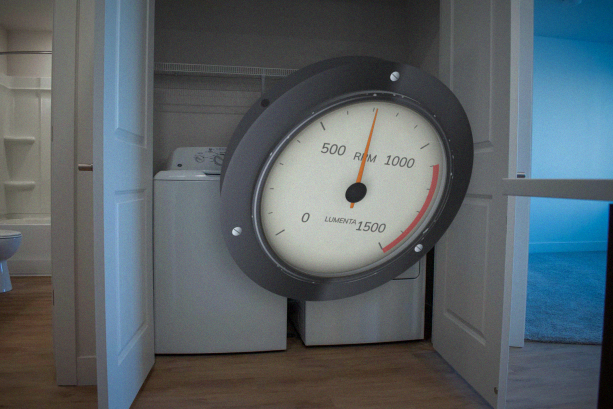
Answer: 700 rpm
